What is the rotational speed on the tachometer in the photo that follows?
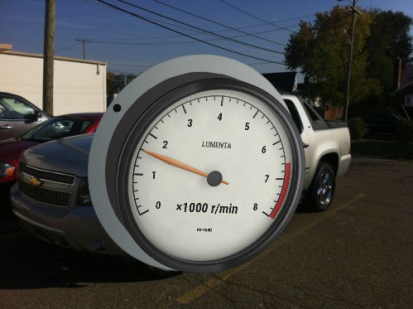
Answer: 1600 rpm
